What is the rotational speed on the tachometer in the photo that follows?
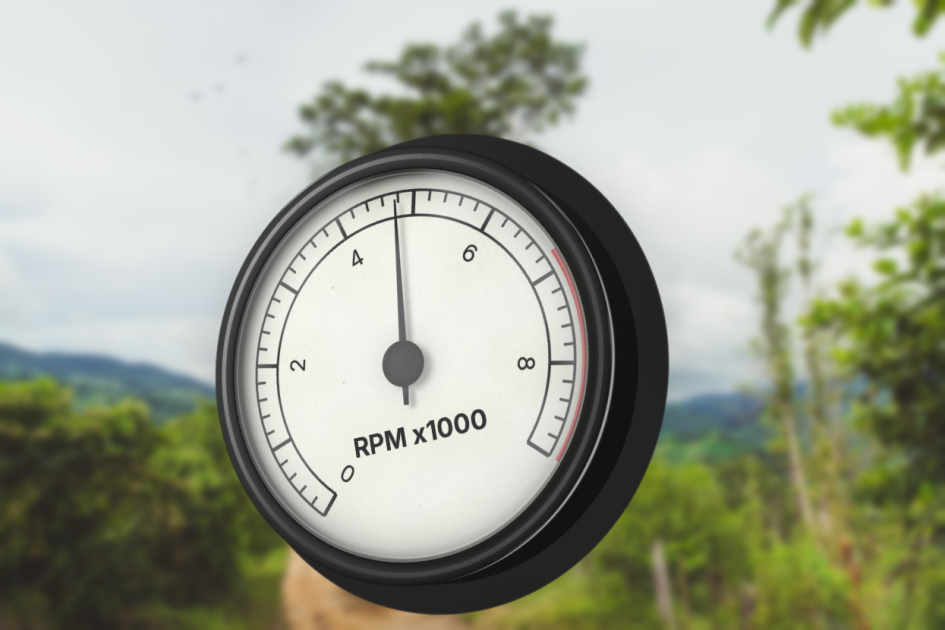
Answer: 4800 rpm
